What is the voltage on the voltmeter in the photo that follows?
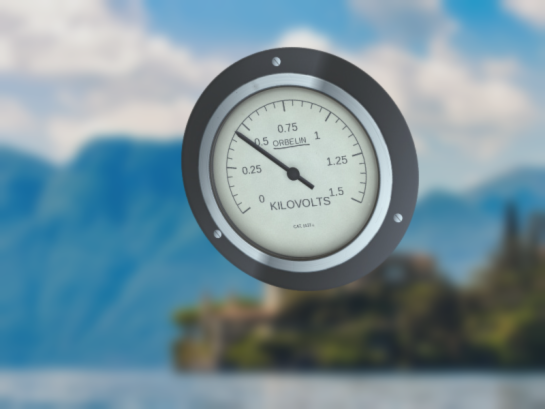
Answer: 0.45 kV
